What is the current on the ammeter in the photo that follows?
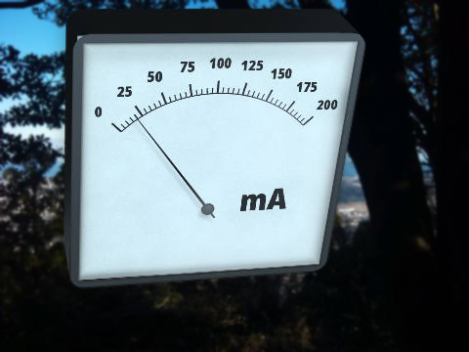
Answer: 20 mA
